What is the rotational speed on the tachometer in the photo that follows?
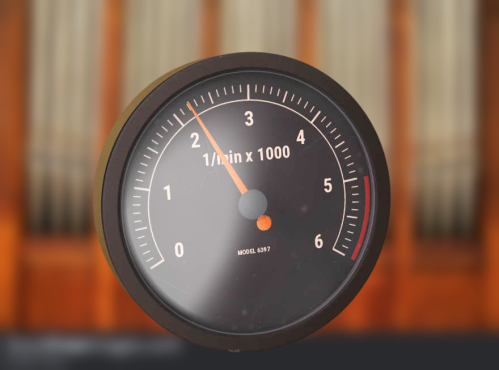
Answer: 2200 rpm
